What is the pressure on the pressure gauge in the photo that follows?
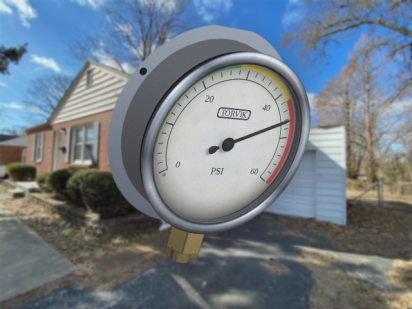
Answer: 46 psi
